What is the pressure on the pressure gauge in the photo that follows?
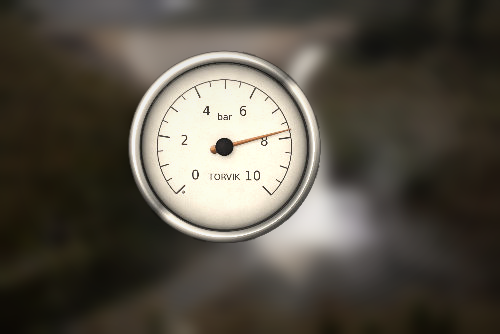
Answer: 7.75 bar
